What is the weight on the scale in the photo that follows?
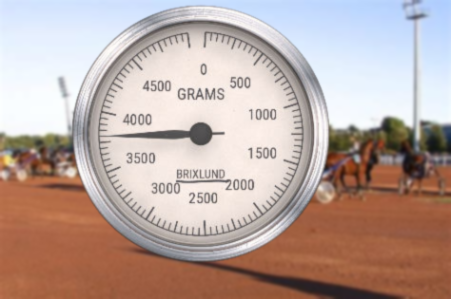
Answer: 3800 g
